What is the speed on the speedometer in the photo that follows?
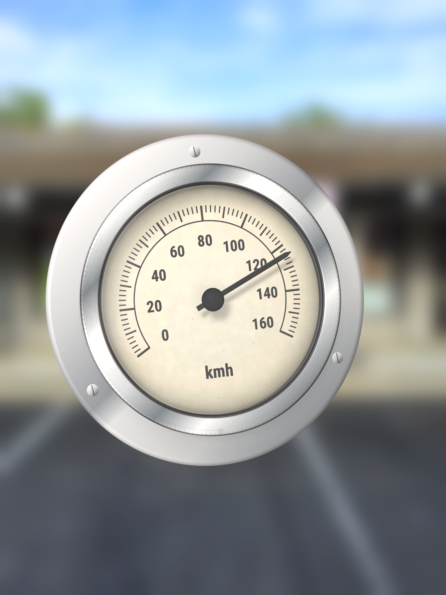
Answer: 124 km/h
